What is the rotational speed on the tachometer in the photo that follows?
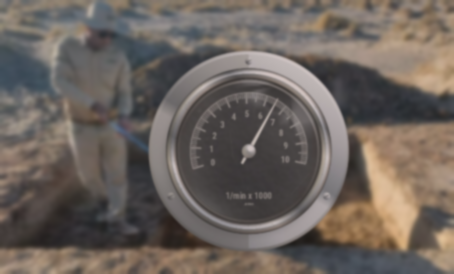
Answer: 6500 rpm
